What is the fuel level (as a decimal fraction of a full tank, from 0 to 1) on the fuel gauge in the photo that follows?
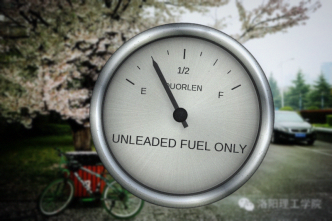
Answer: 0.25
